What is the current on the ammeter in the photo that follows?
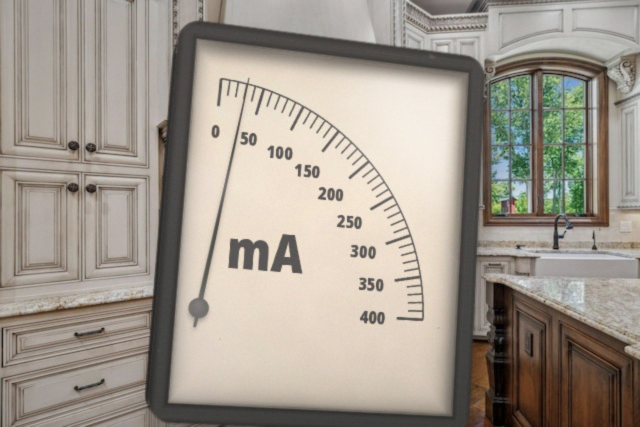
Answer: 30 mA
